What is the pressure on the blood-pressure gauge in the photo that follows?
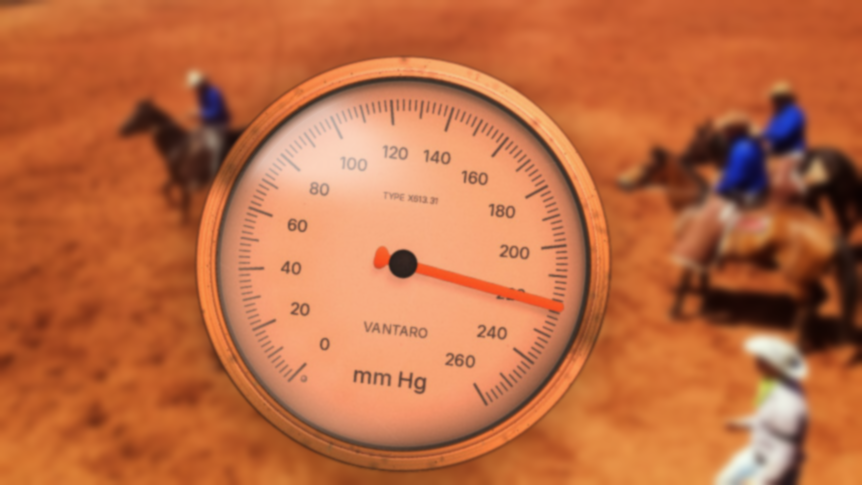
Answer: 220 mmHg
